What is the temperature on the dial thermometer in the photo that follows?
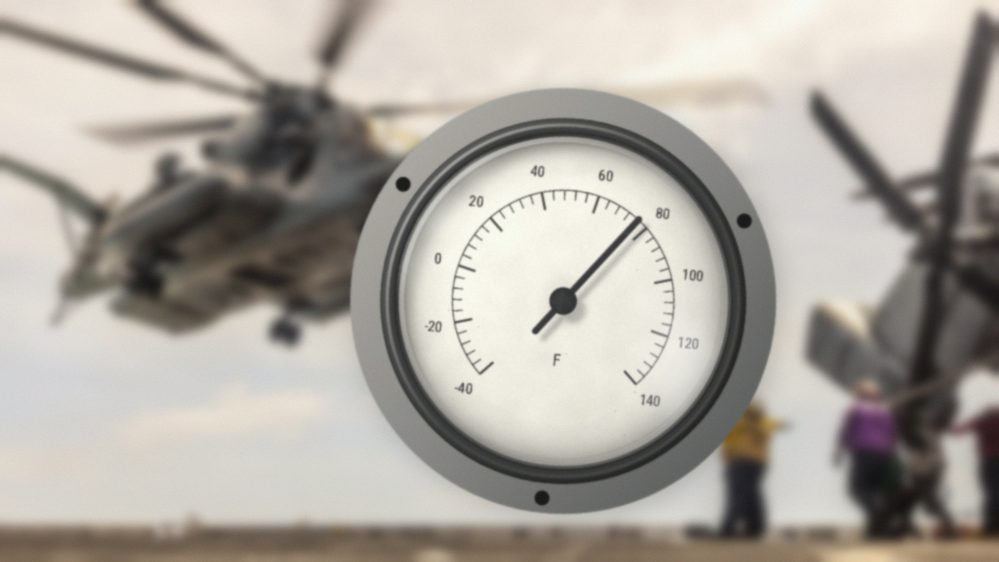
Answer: 76 °F
